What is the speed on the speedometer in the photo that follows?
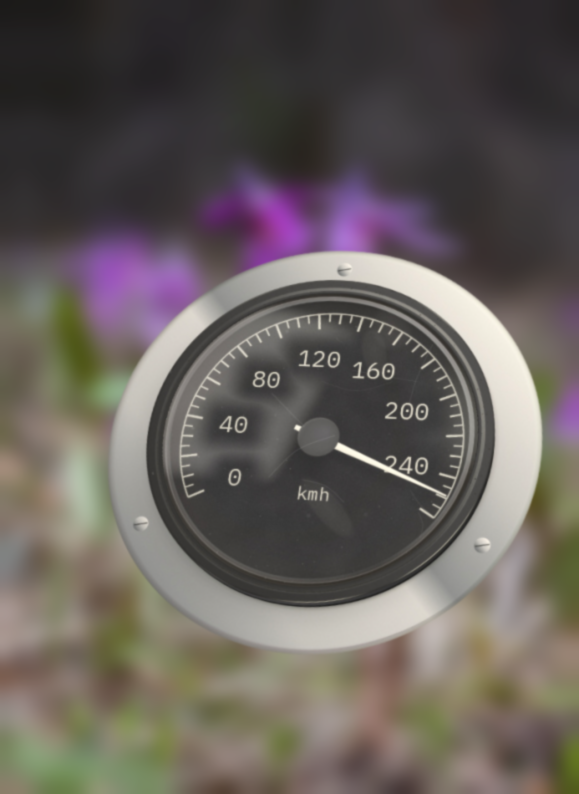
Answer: 250 km/h
